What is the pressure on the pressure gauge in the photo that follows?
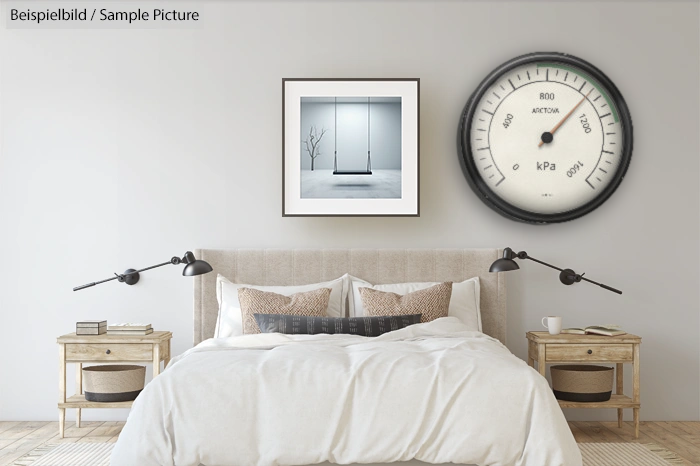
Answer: 1050 kPa
